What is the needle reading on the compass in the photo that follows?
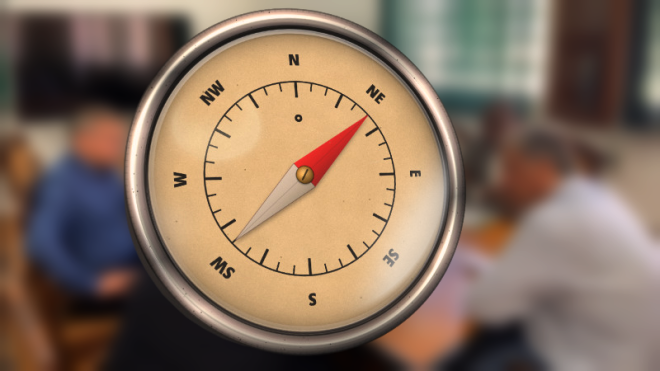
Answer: 50 °
